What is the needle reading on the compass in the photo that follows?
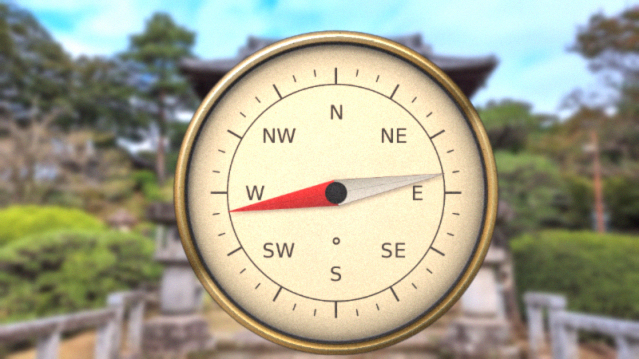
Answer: 260 °
